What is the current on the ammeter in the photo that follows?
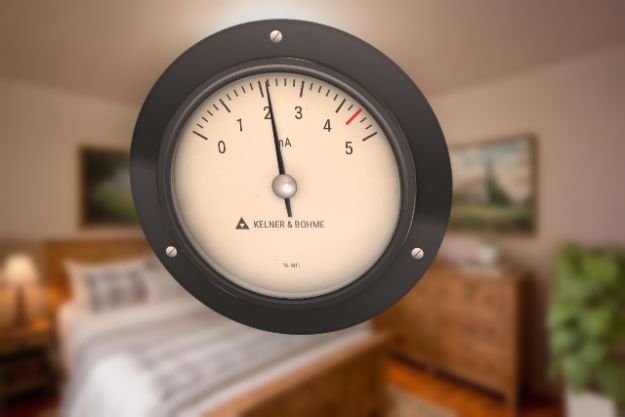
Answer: 2.2 mA
